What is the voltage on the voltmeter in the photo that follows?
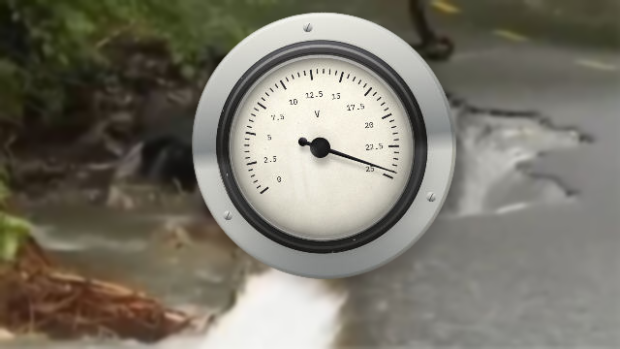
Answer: 24.5 V
